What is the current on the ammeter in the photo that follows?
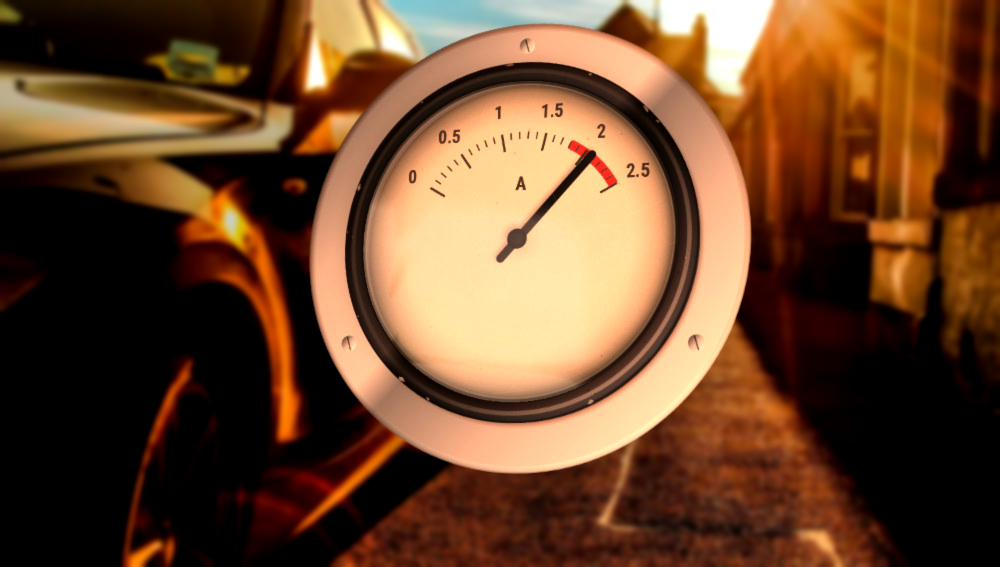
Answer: 2.1 A
